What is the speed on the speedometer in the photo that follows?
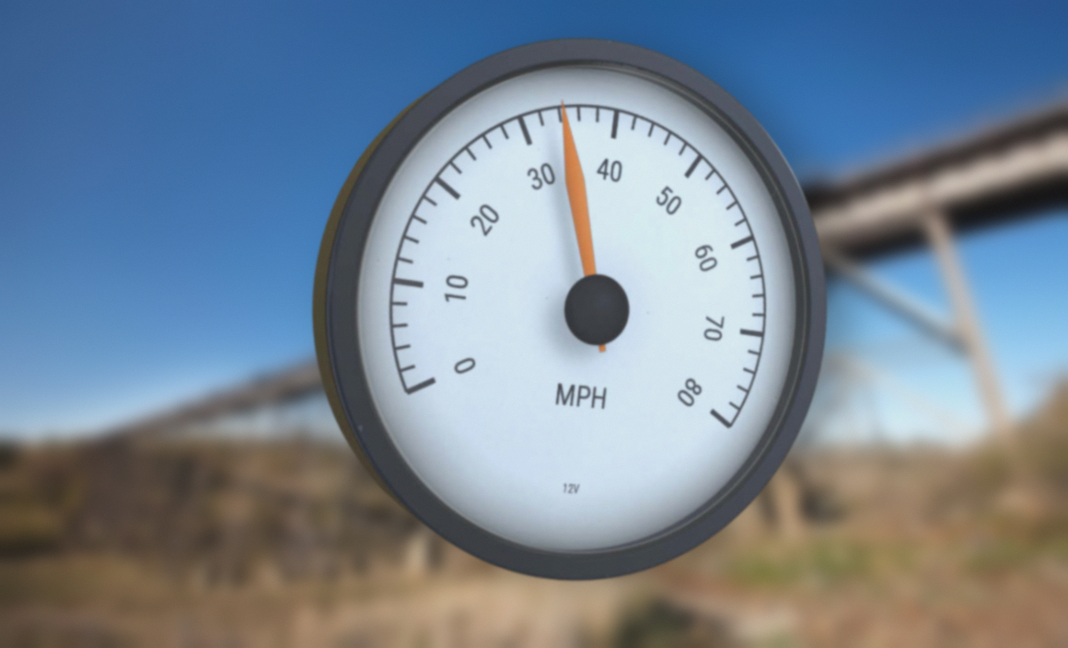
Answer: 34 mph
